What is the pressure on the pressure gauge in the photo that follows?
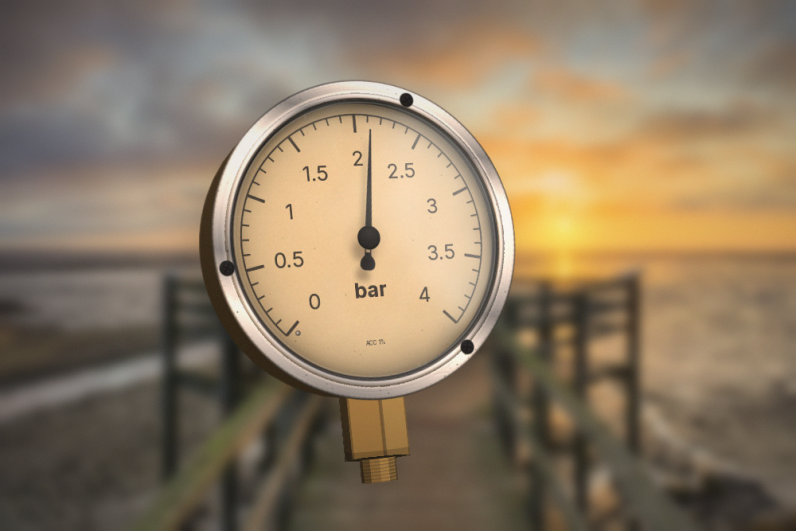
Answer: 2.1 bar
